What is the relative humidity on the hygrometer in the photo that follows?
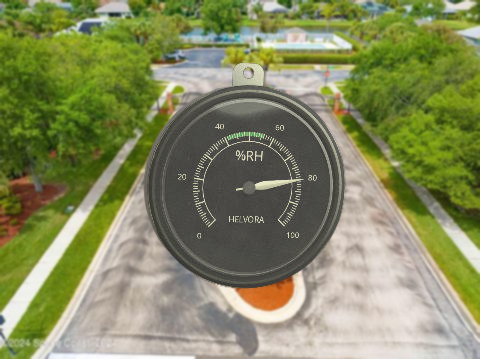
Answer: 80 %
